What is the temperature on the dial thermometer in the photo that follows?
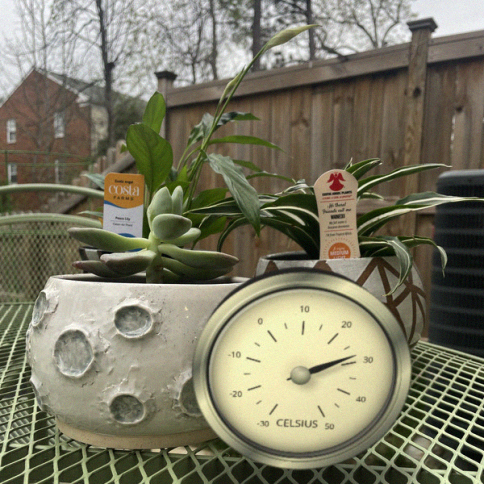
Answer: 27.5 °C
